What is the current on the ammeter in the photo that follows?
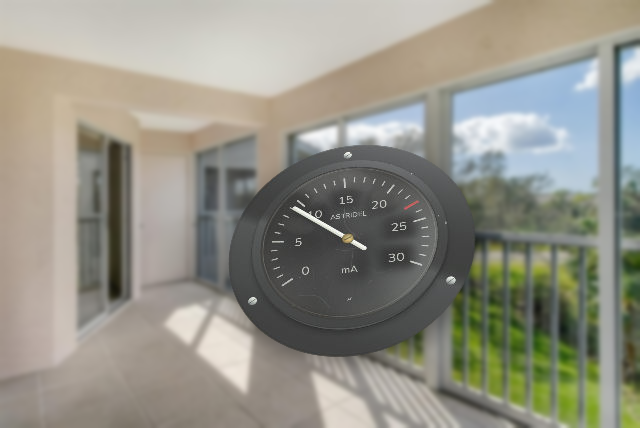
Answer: 9 mA
